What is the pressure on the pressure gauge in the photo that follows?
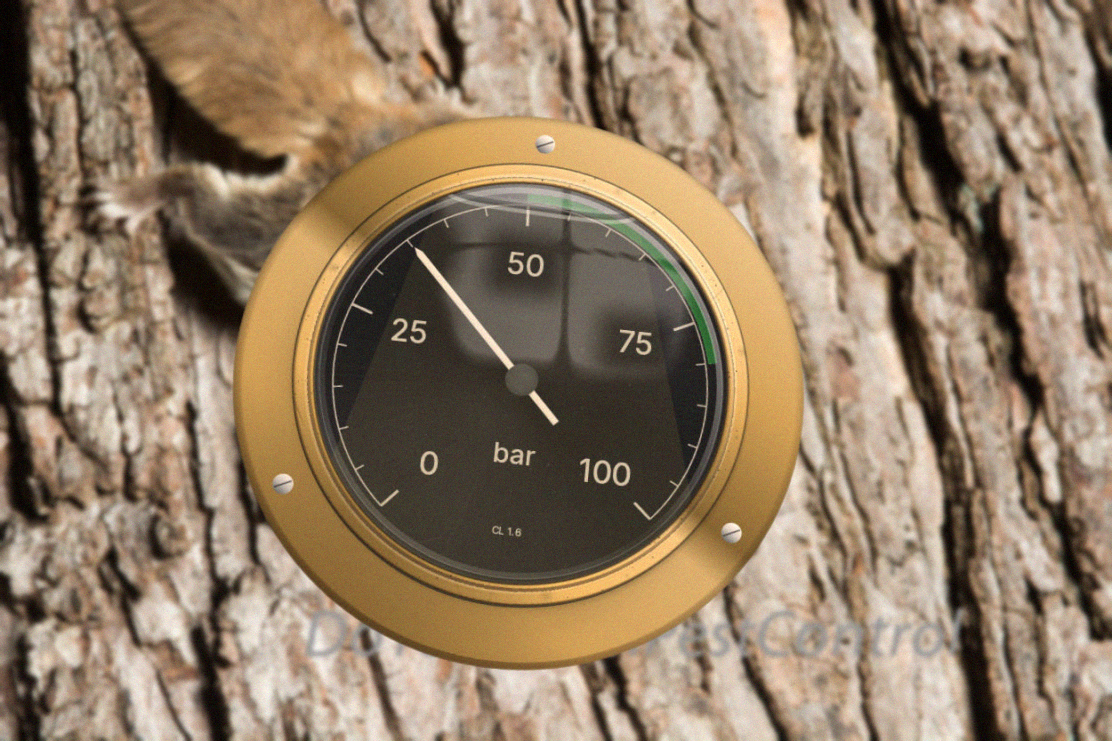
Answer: 35 bar
